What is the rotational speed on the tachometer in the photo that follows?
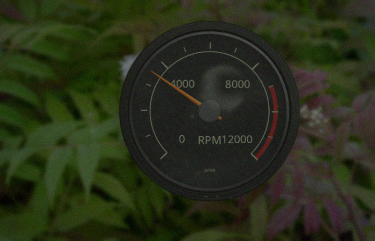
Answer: 3500 rpm
